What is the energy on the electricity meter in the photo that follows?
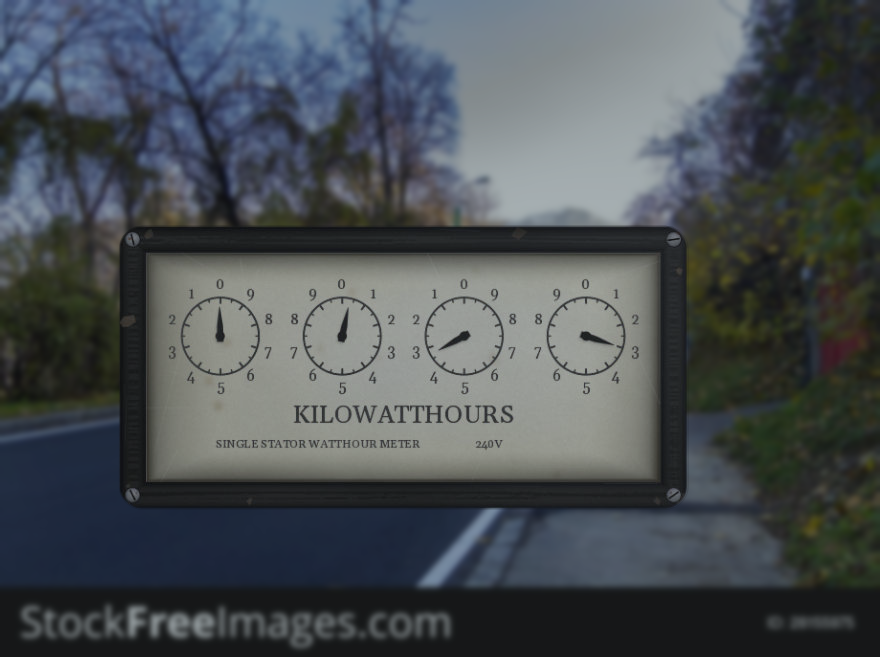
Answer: 33 kWh
